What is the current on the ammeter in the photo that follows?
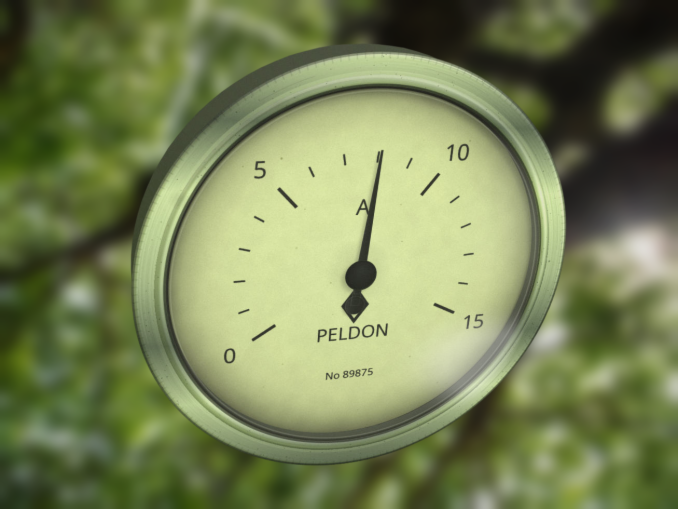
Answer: 8 A
